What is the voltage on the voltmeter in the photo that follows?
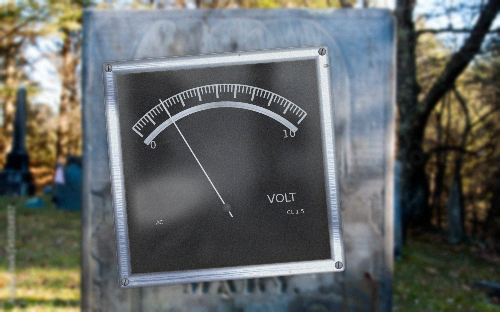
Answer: 2 V
